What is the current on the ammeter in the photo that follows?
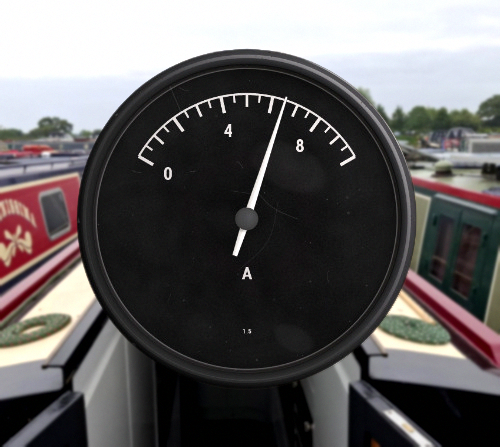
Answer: 6.5 A
